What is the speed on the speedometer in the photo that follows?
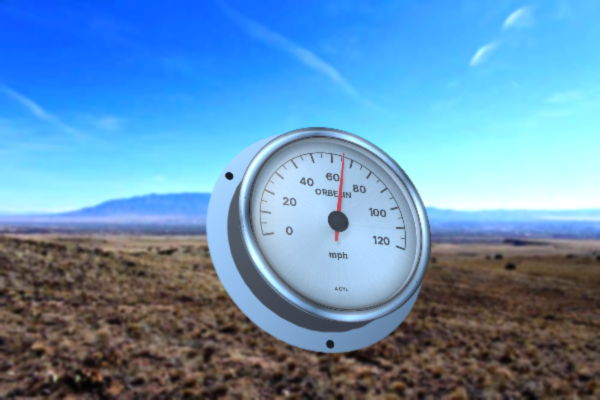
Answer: 65 mph
